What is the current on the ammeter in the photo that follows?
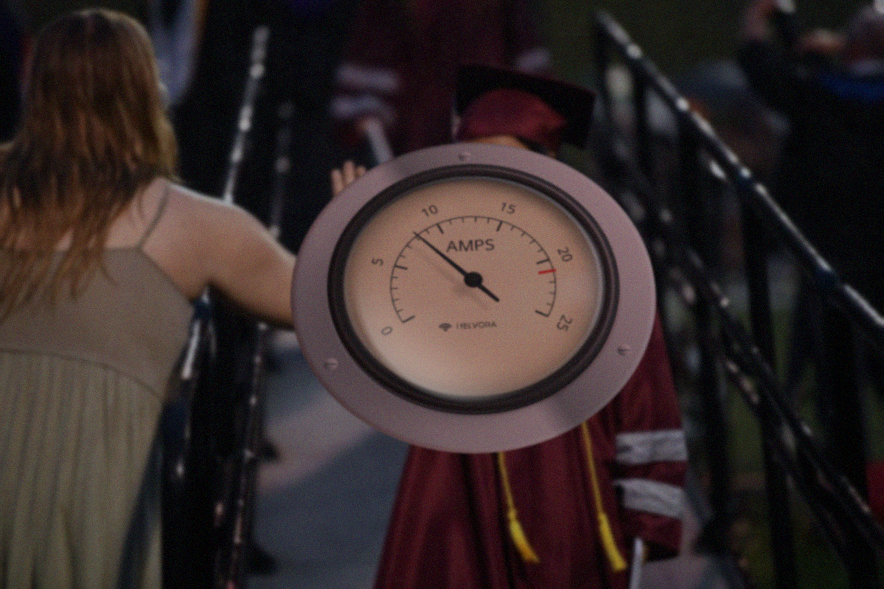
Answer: 8 A
